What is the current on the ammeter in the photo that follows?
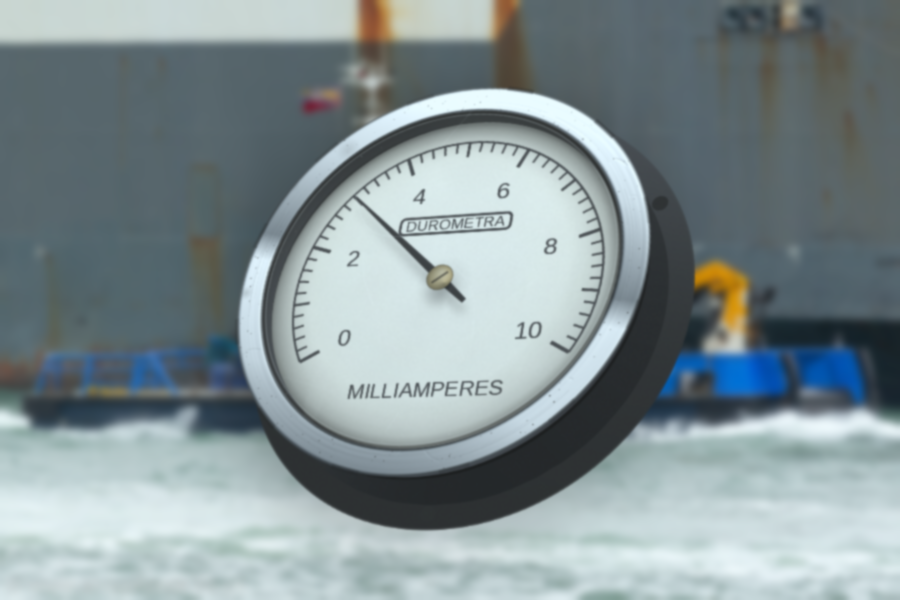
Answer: 3 mA
